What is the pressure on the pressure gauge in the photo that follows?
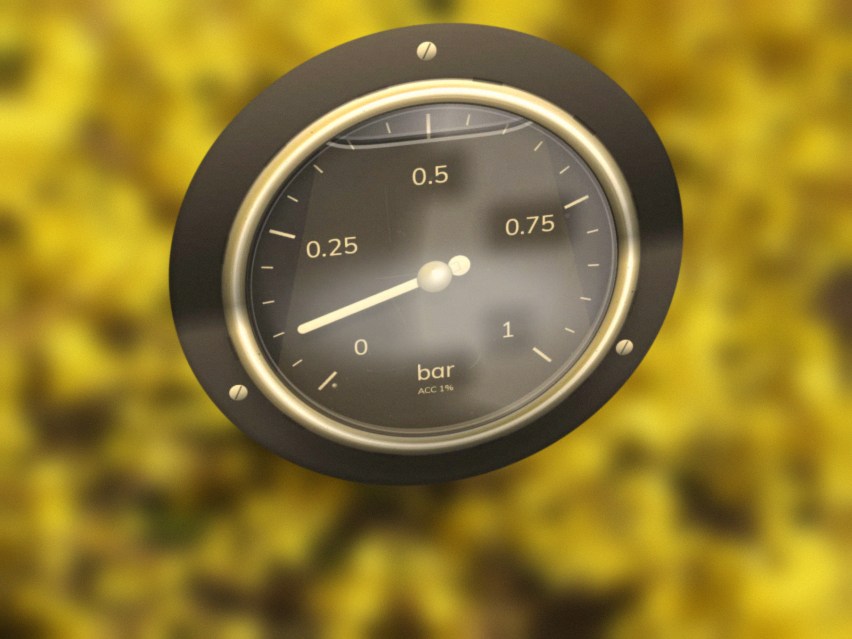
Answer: 0.1 bar
